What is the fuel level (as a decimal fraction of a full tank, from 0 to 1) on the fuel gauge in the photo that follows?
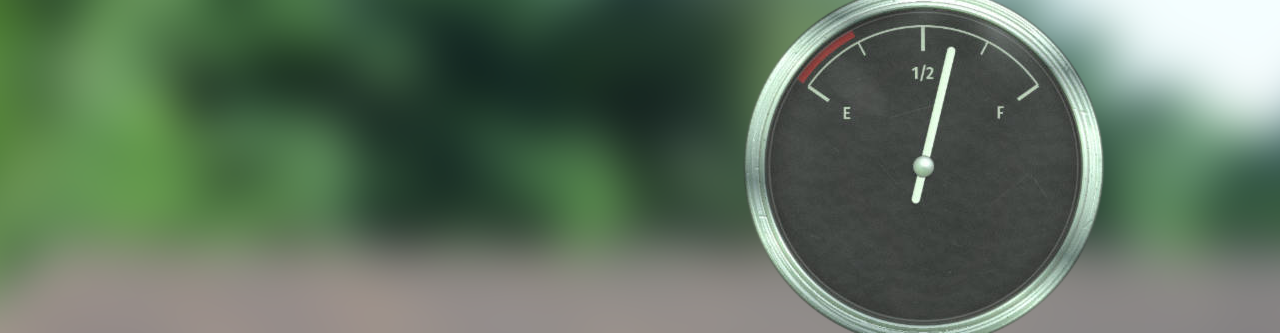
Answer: 0.625
